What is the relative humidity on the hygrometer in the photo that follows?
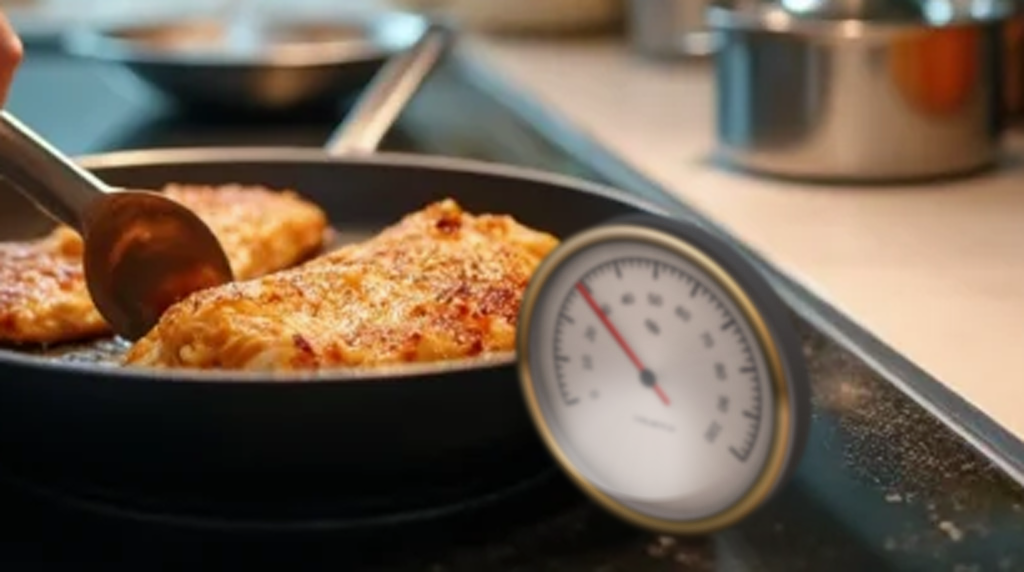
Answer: 30 %
